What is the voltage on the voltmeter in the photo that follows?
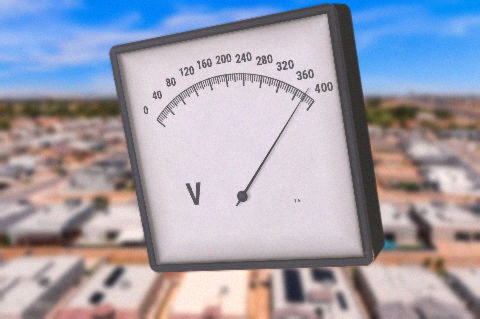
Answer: 380 V
